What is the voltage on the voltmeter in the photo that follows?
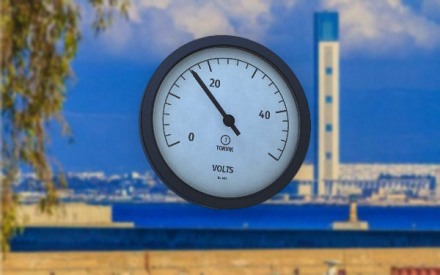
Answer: 16 V
